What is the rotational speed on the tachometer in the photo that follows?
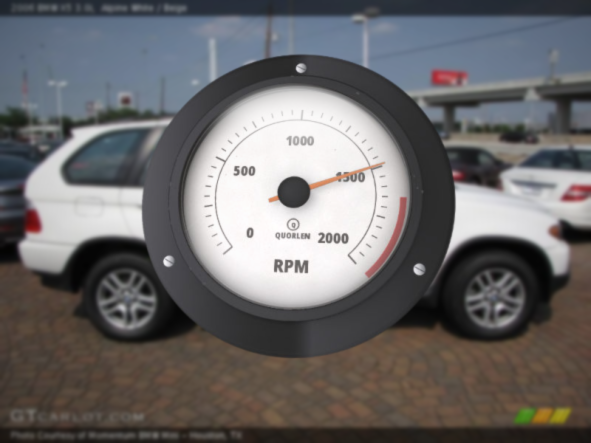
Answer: 1500 rpm
